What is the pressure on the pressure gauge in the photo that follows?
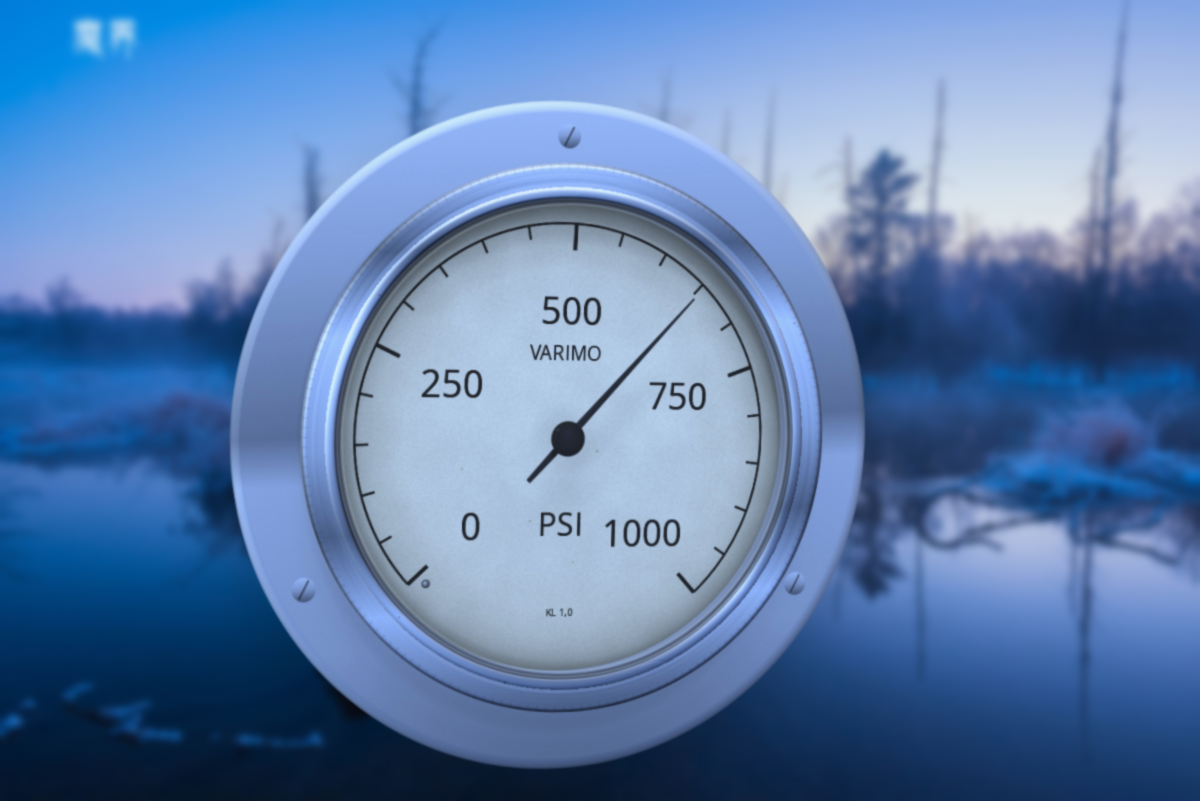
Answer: 650 psi
